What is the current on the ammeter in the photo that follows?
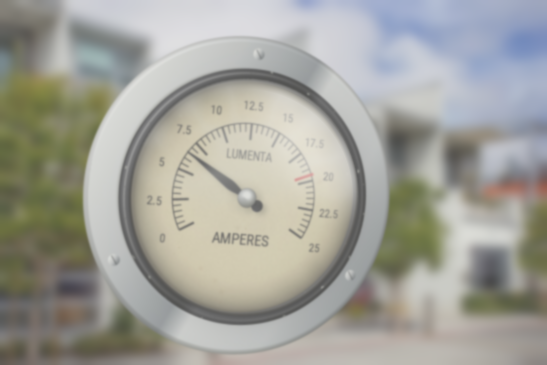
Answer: 6.5 A
